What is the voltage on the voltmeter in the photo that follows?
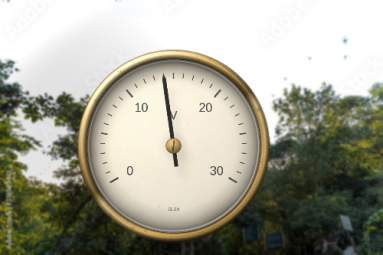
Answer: 14 V
